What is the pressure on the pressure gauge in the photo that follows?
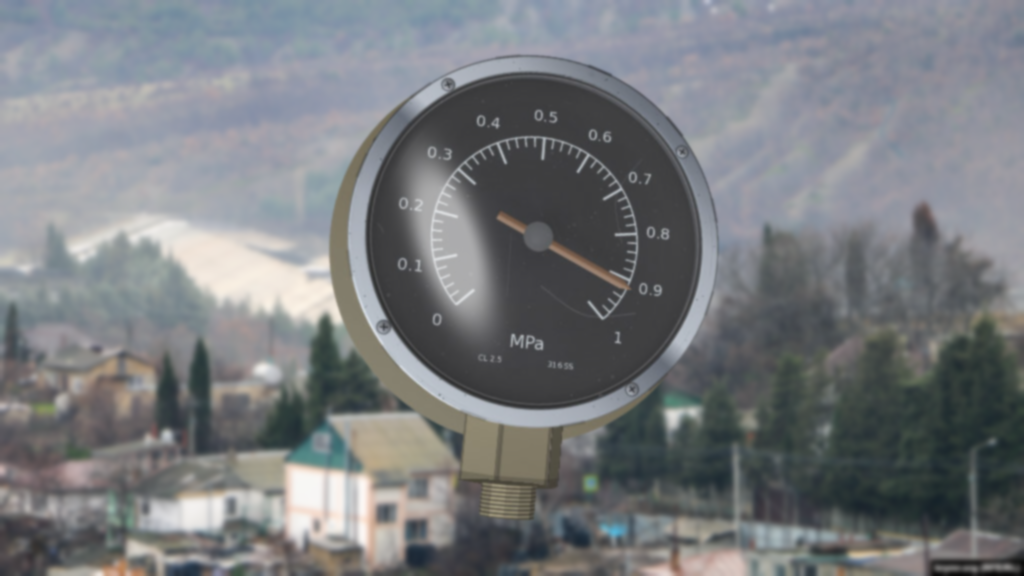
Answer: 0.92 MPa
